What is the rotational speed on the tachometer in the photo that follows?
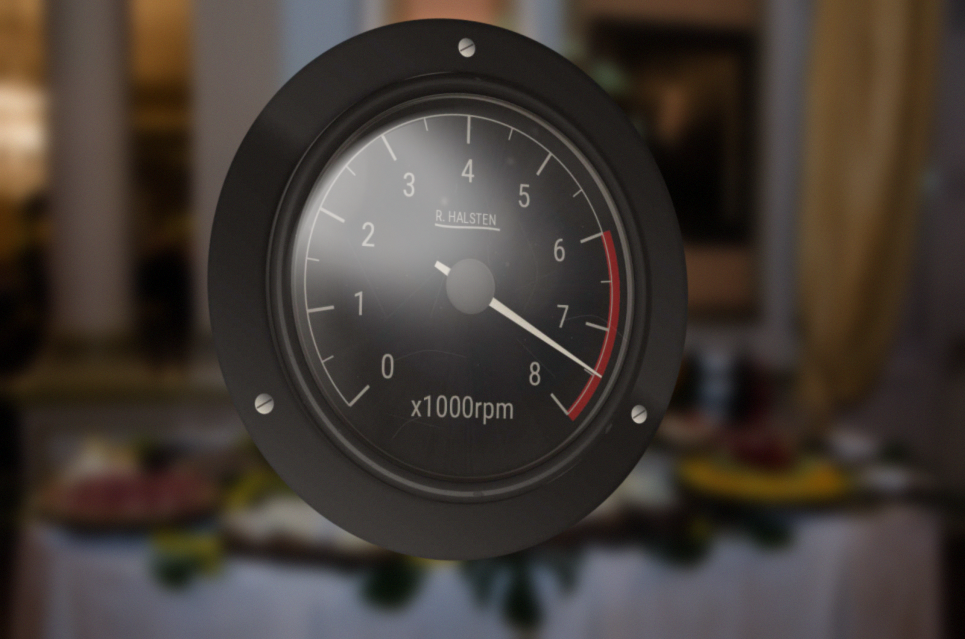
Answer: 7500 rpm
